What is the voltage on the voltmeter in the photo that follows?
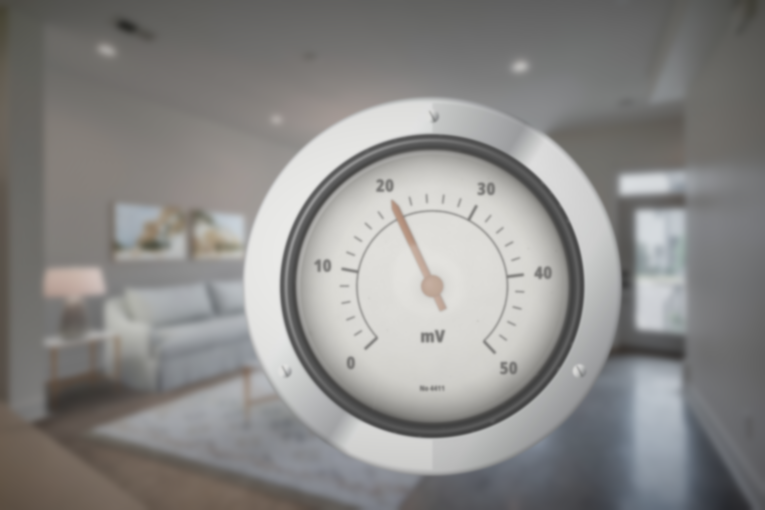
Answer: 20 mV
